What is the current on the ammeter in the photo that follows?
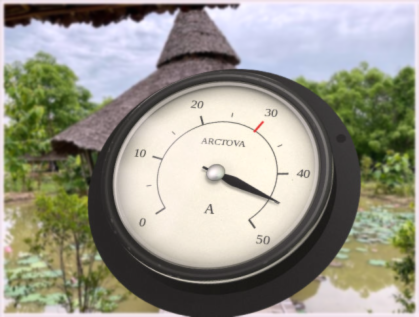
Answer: 45 A
